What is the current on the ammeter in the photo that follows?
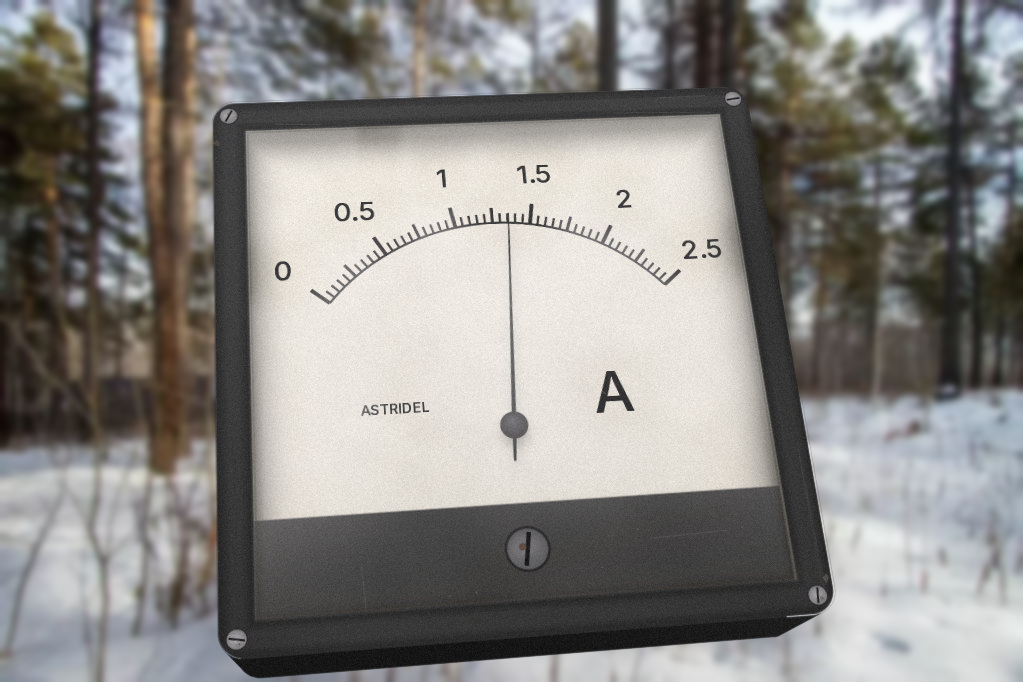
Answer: 1.35 A
